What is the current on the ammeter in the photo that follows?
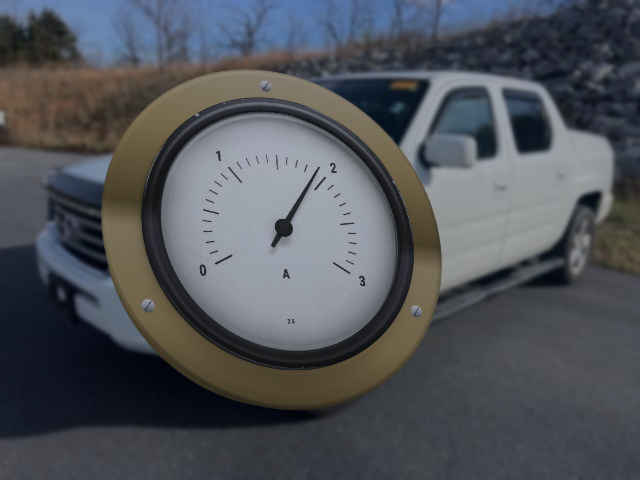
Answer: 1.9 A
